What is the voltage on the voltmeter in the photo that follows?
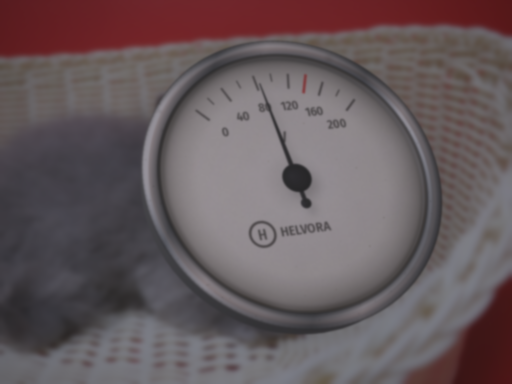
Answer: 80 V
